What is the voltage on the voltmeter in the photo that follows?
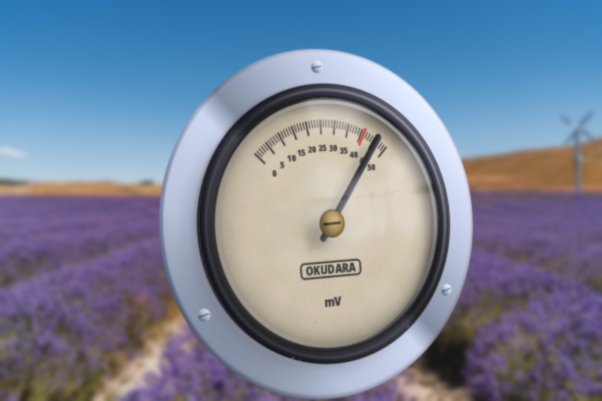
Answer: 45 mV
